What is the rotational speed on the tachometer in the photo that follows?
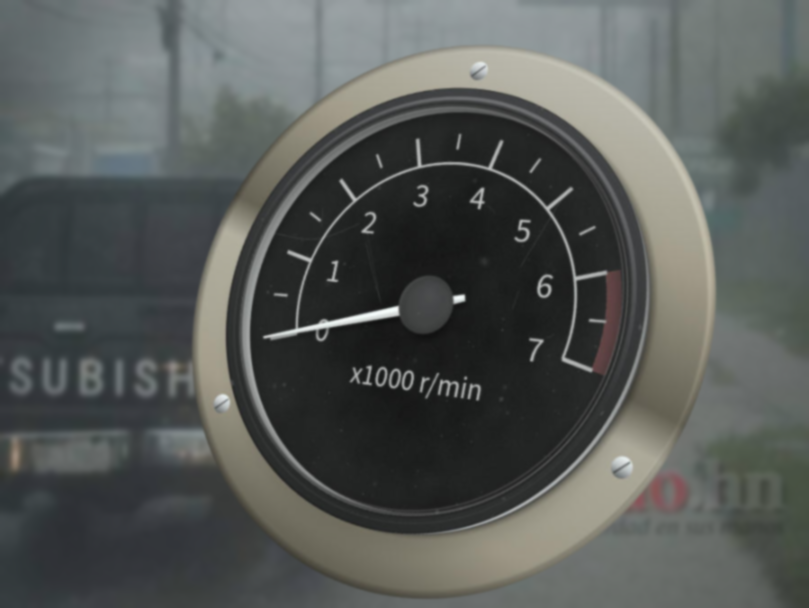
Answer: 0 rpm
